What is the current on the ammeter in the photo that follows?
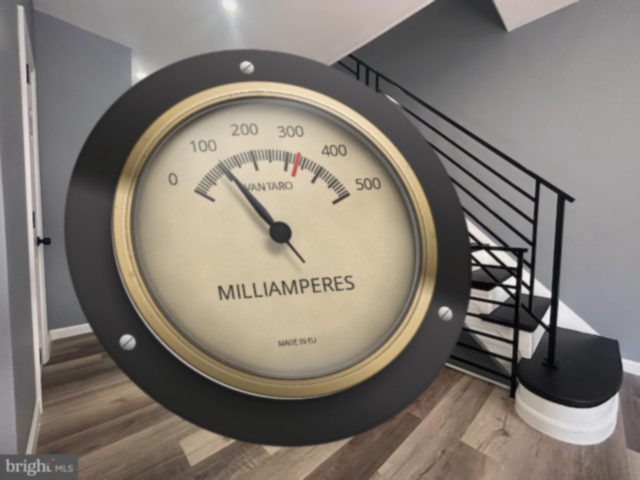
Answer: 100 mA
